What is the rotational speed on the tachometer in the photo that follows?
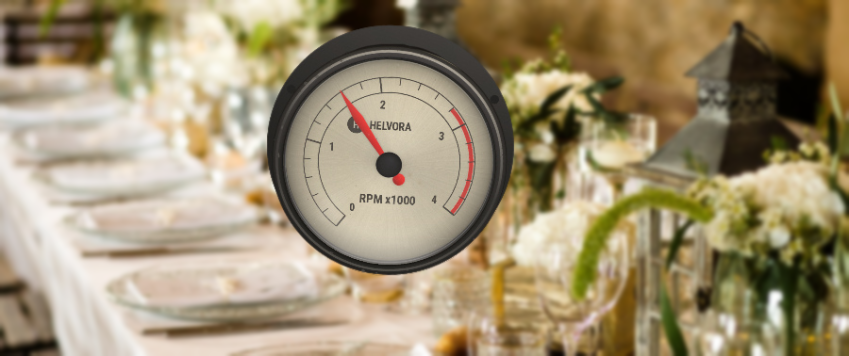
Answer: 1600 rpm
